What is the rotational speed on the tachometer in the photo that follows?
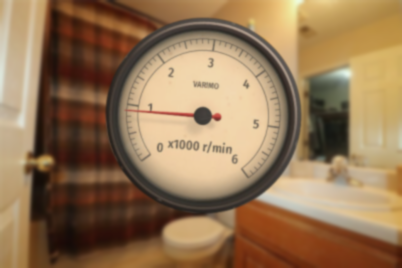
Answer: 900 rpm
